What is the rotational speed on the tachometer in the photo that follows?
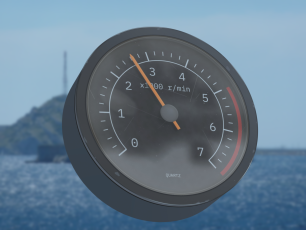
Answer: 2600 rpm
